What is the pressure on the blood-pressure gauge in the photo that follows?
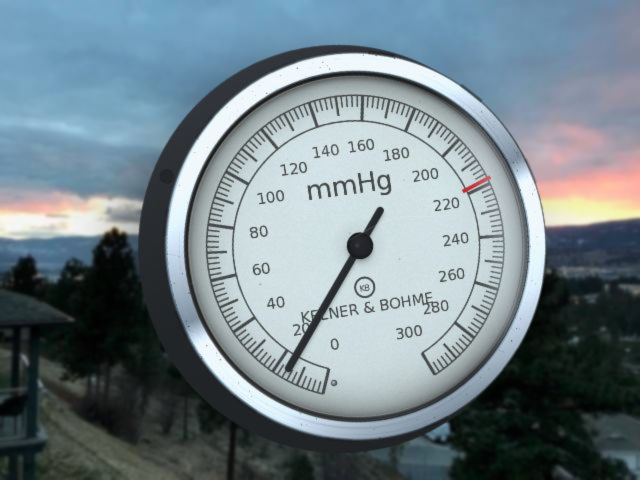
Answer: 16 mmHg
